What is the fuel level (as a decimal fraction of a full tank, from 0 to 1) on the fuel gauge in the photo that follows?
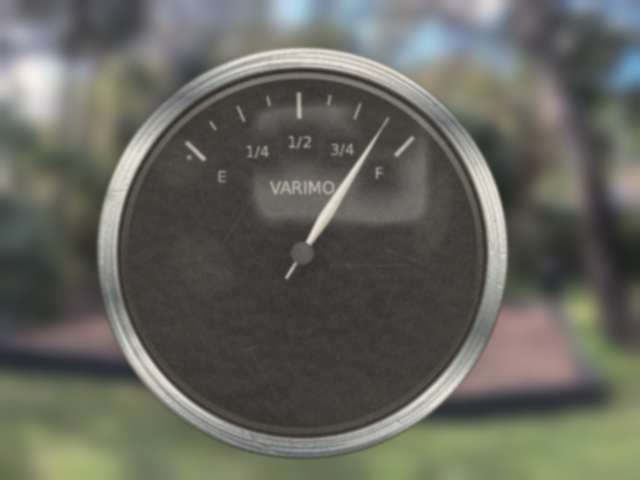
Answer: 0.875
